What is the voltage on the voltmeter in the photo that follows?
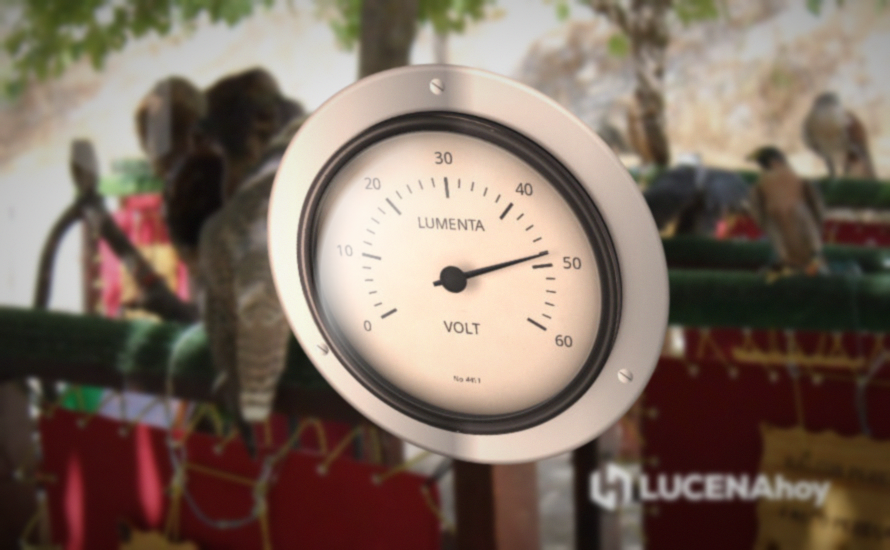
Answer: 48 V
